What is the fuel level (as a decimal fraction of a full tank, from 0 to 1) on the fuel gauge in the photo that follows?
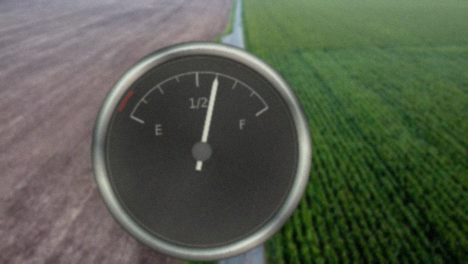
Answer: 0.625
